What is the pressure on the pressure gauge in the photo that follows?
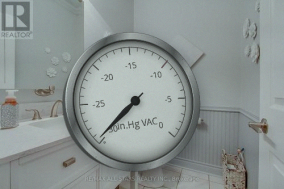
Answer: -29.5 inHg
